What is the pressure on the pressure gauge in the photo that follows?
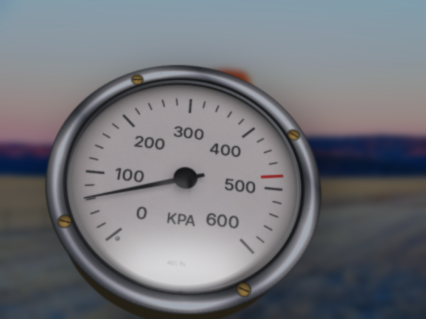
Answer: 60 kPa
